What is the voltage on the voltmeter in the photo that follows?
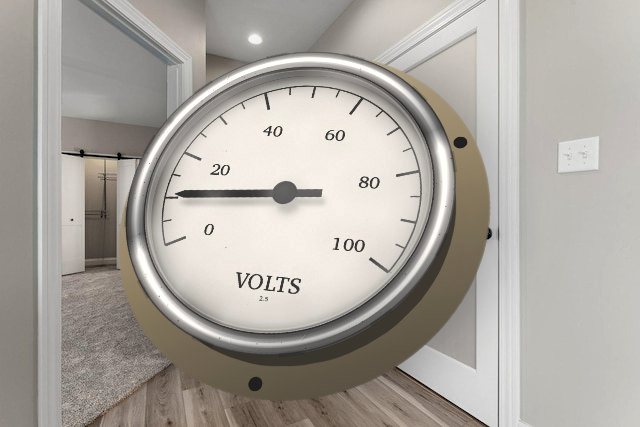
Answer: 10 V
